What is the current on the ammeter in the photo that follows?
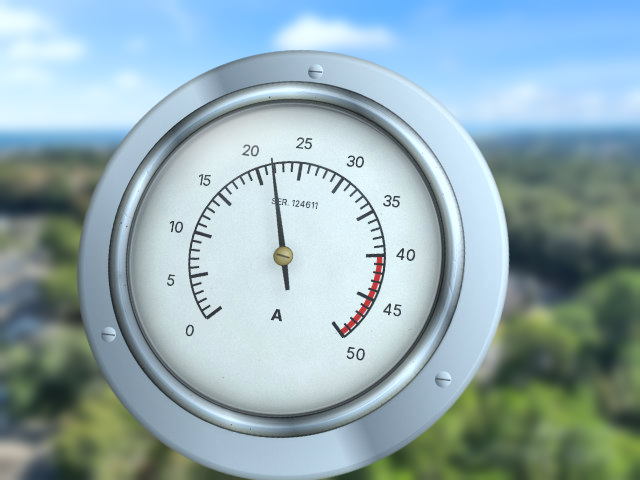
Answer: 22 A
